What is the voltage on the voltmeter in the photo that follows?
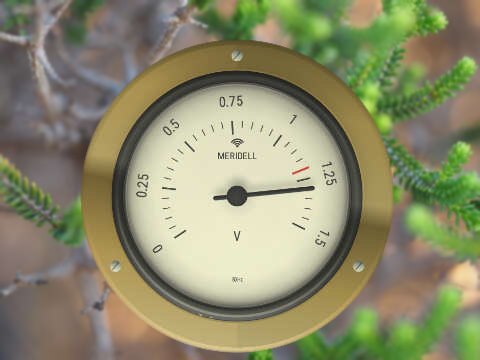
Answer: 1.3 V
